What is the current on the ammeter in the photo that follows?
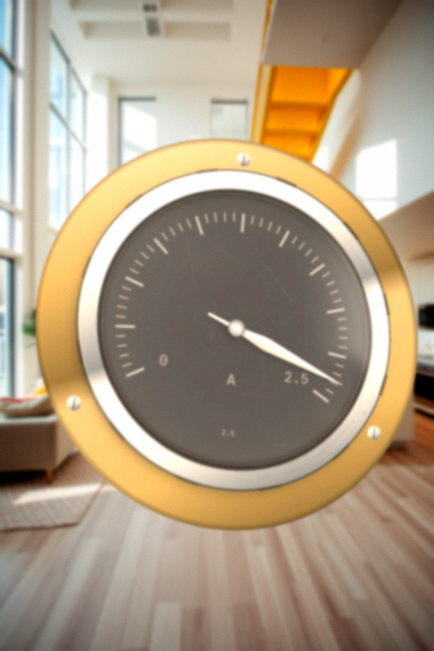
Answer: 2.4 A
